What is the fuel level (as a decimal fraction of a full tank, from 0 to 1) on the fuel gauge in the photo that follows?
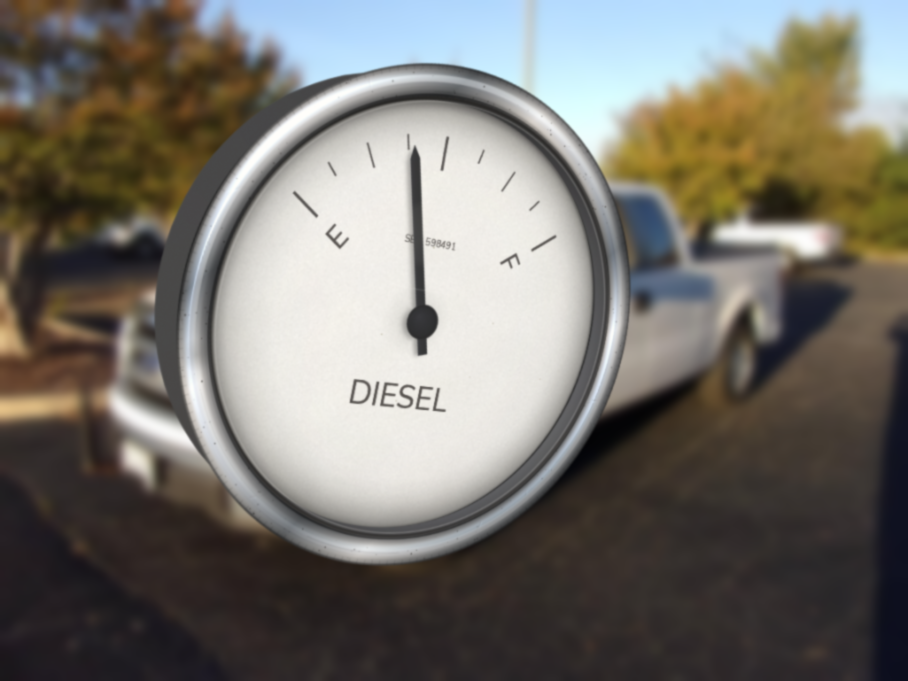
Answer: 0.375
